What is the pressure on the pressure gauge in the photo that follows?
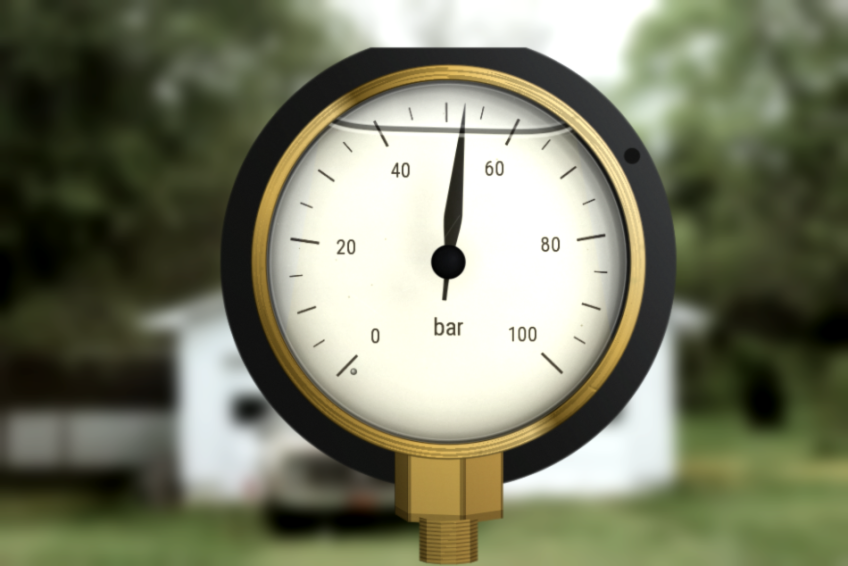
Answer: 52.5 bar
